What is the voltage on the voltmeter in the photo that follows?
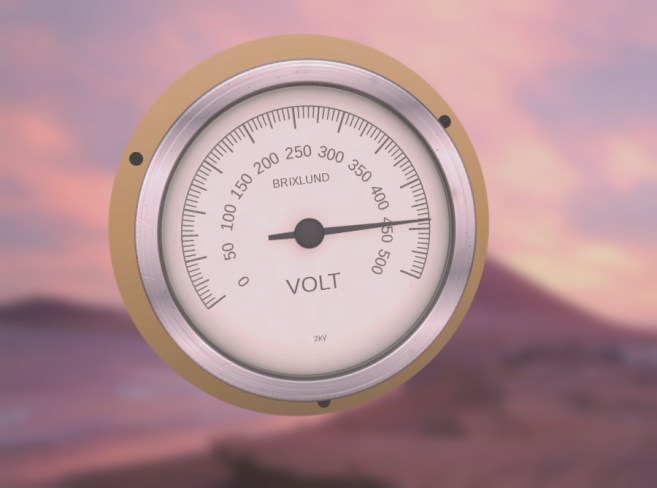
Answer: 440 V
